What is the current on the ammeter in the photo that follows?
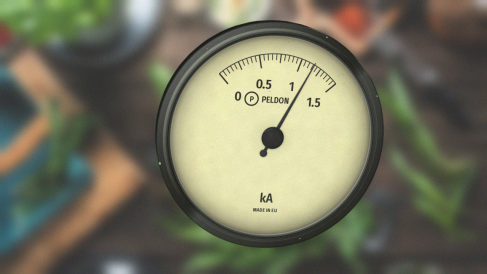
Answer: 1.15 kA
